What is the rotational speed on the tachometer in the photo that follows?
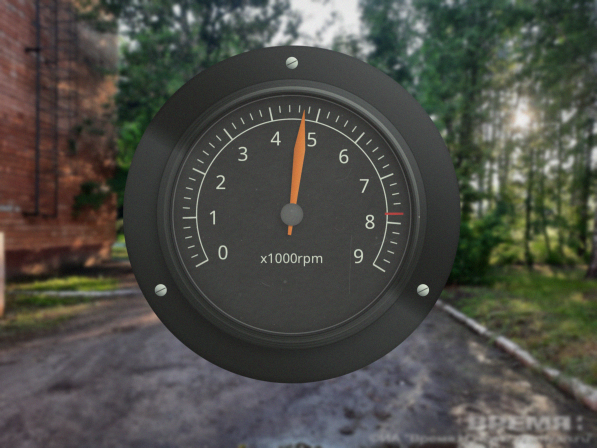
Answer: 4700 rpm
